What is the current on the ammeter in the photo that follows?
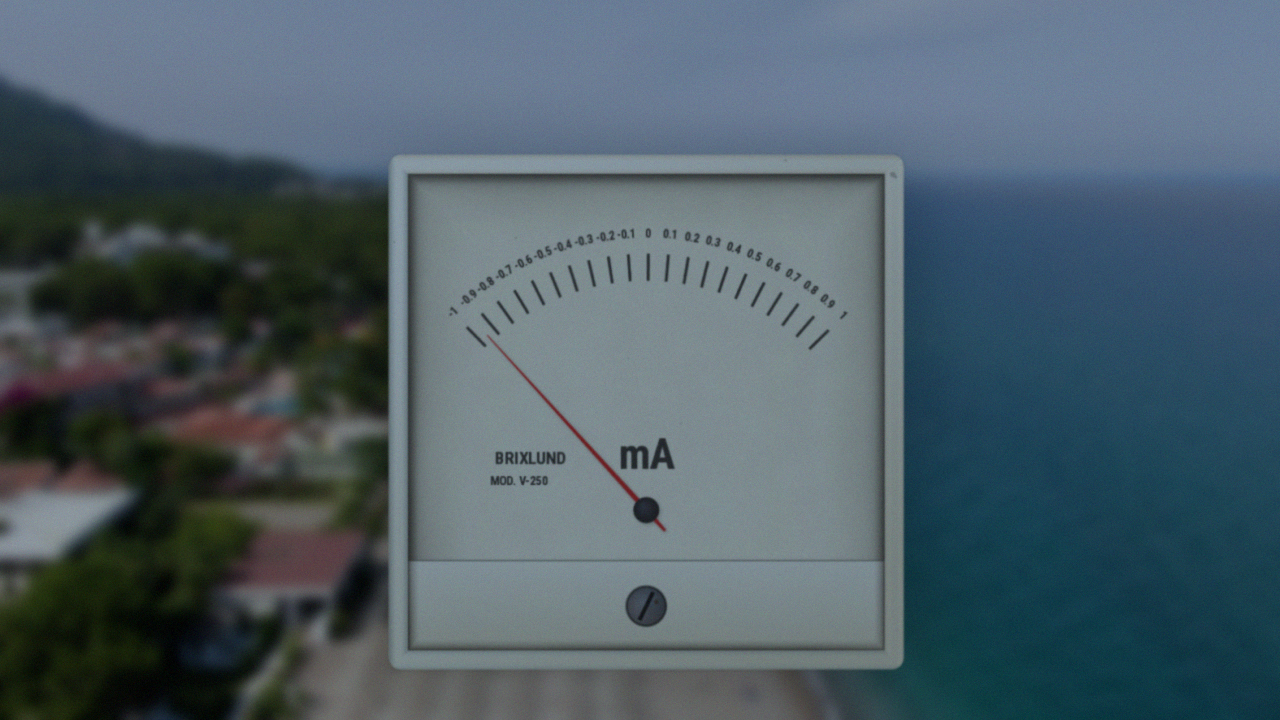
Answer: -0.95 mA
